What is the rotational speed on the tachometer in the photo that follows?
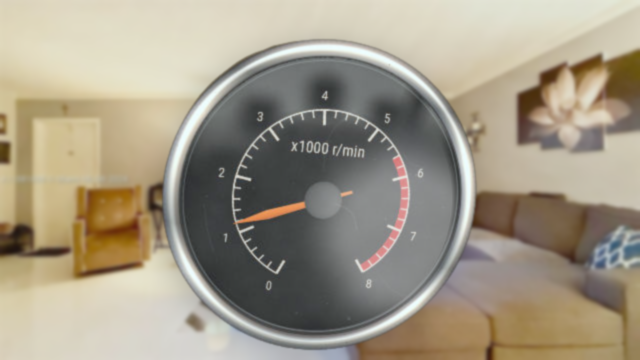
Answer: 1200 rpm
